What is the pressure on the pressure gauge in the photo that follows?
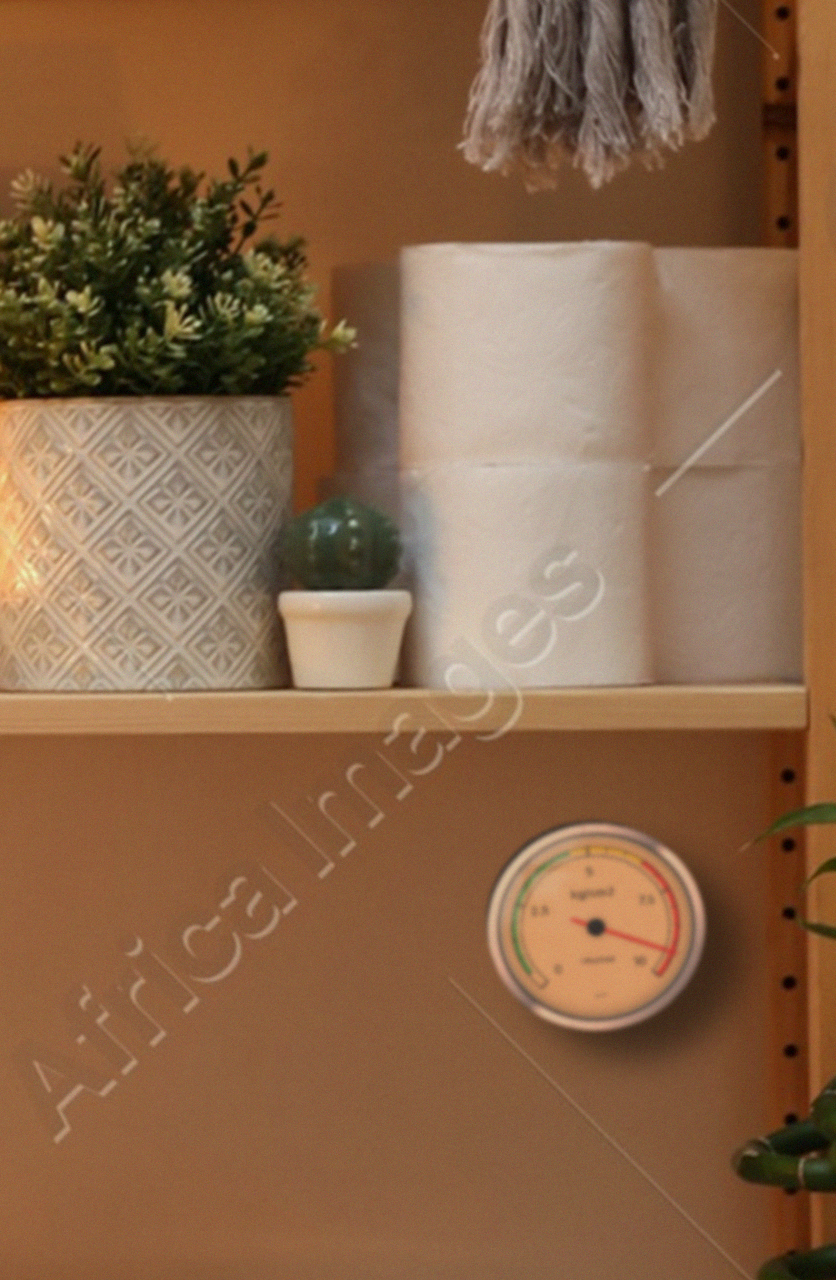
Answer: 9.25 kg/cm²
